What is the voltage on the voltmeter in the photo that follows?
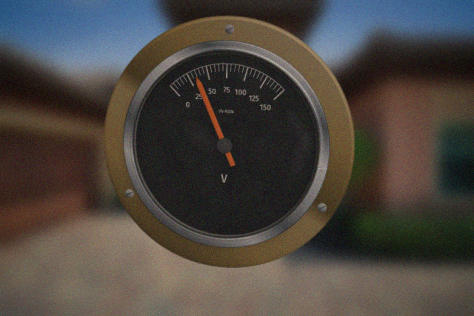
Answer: 35 V
